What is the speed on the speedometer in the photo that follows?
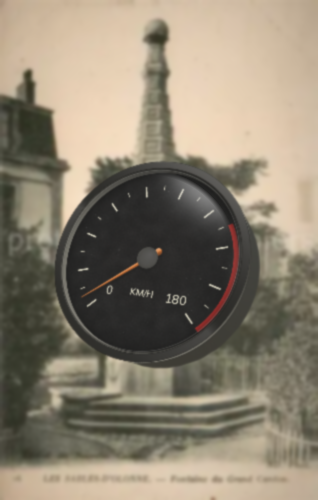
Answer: 5 km/h
